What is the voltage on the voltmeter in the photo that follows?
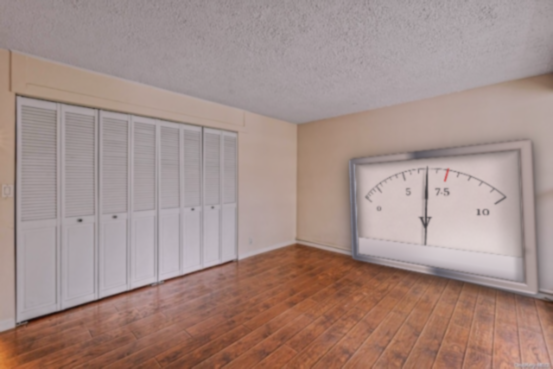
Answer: 6.5 V
